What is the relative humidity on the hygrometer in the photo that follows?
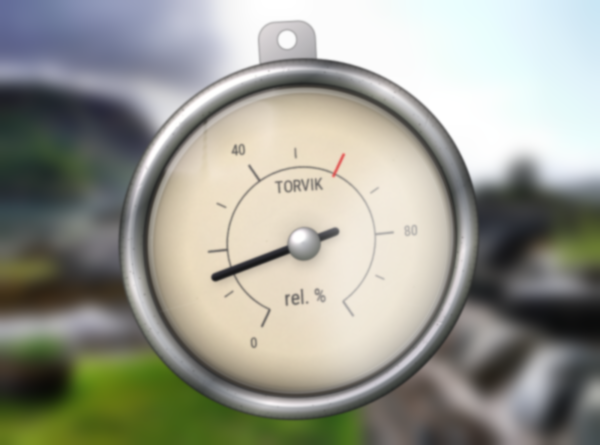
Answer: 15 %
